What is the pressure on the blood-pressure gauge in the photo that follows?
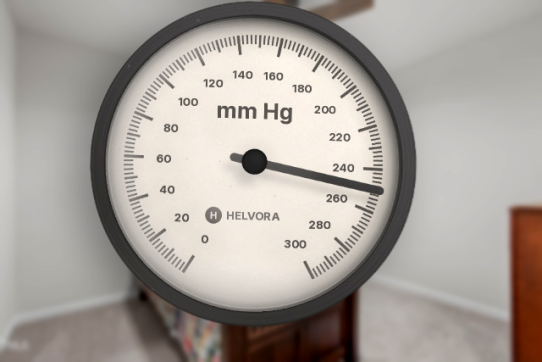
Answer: 250 mmHg
